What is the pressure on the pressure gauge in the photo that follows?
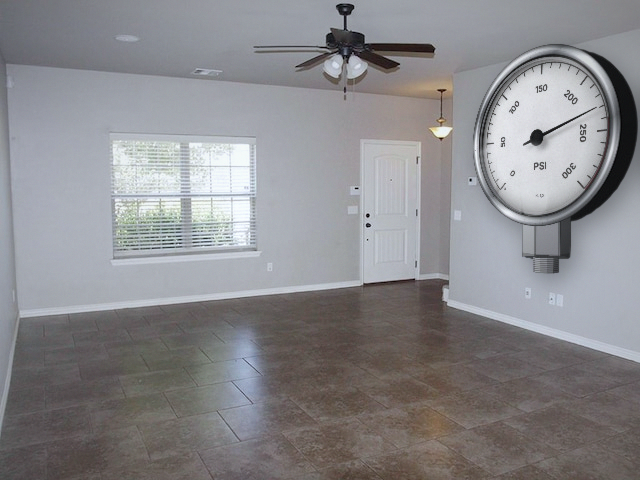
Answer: 230 psi
